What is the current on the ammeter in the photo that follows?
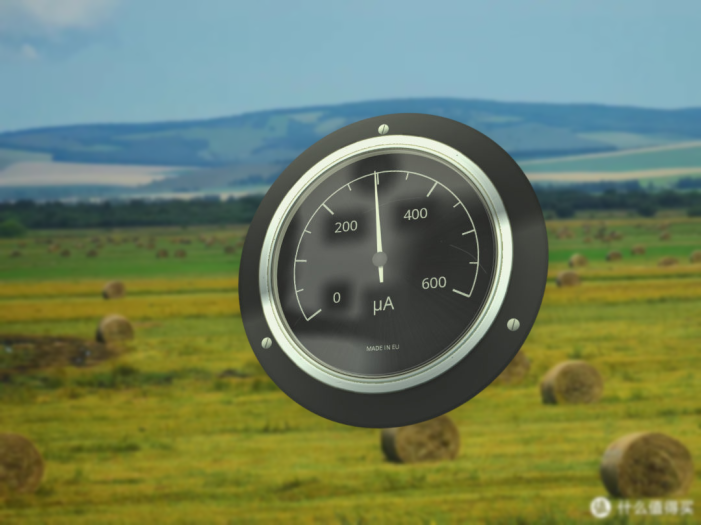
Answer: 300 µA
